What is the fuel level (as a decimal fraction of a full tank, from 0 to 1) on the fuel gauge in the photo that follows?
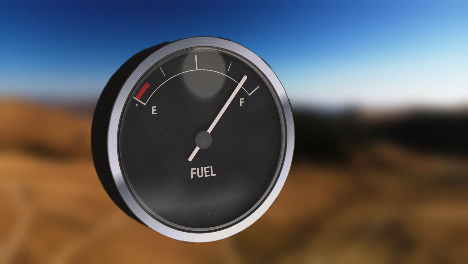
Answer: 0.875
